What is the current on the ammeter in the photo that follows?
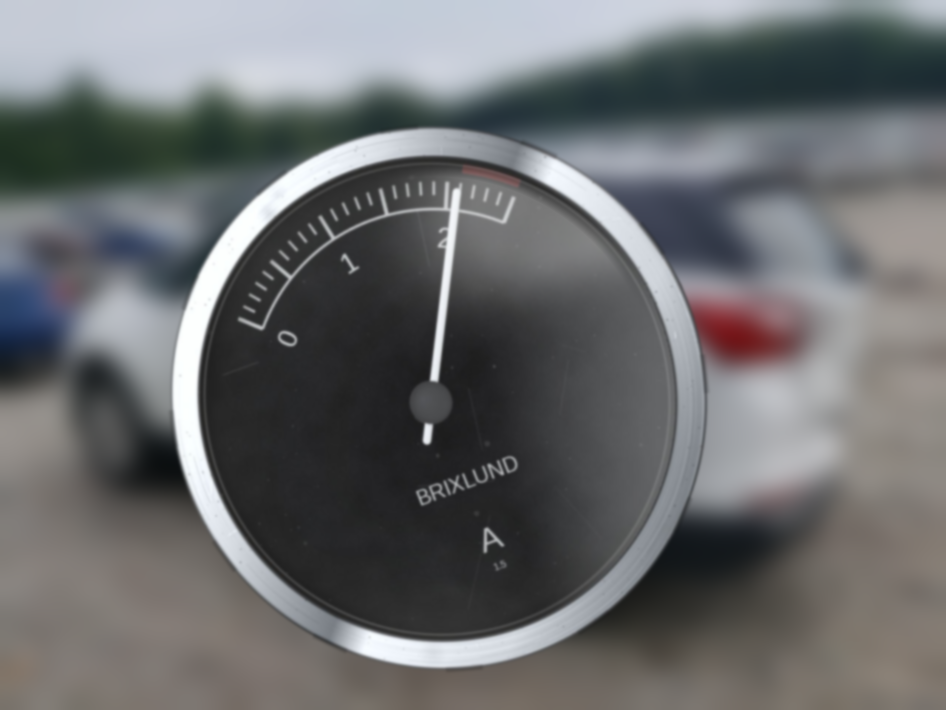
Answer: 2.1 A
